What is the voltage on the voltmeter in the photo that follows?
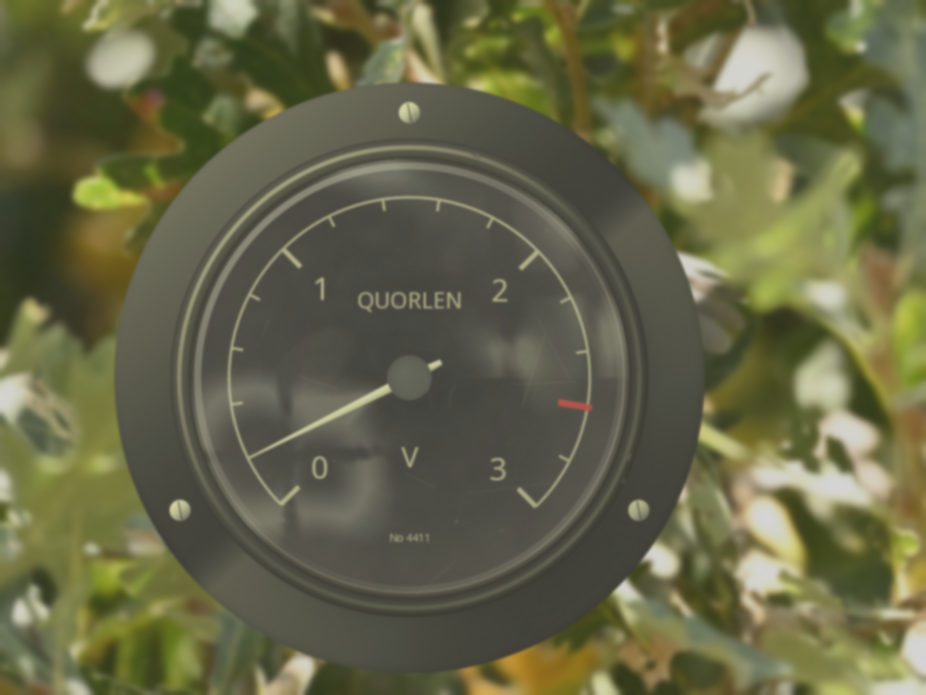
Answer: 0.2 V
